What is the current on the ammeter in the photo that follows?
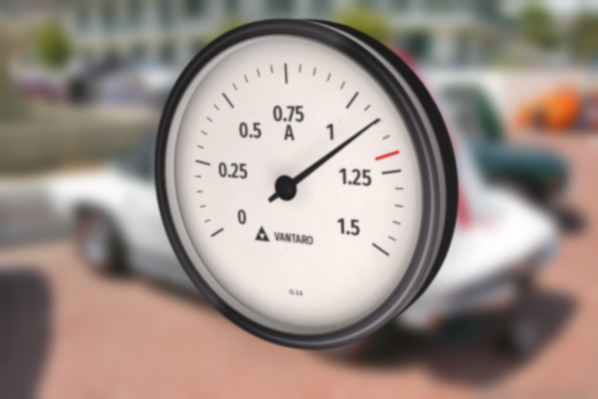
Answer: 1.1 A
